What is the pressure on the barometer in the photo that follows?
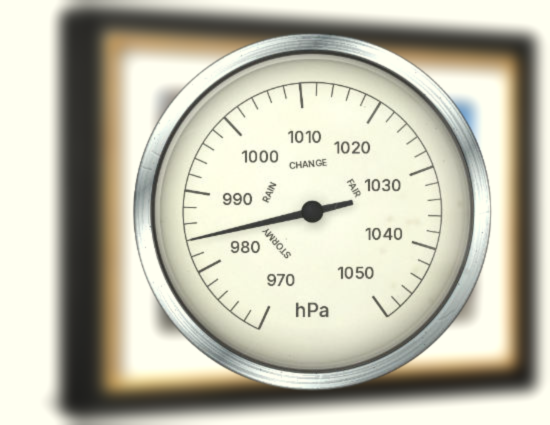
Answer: 984 hPa
